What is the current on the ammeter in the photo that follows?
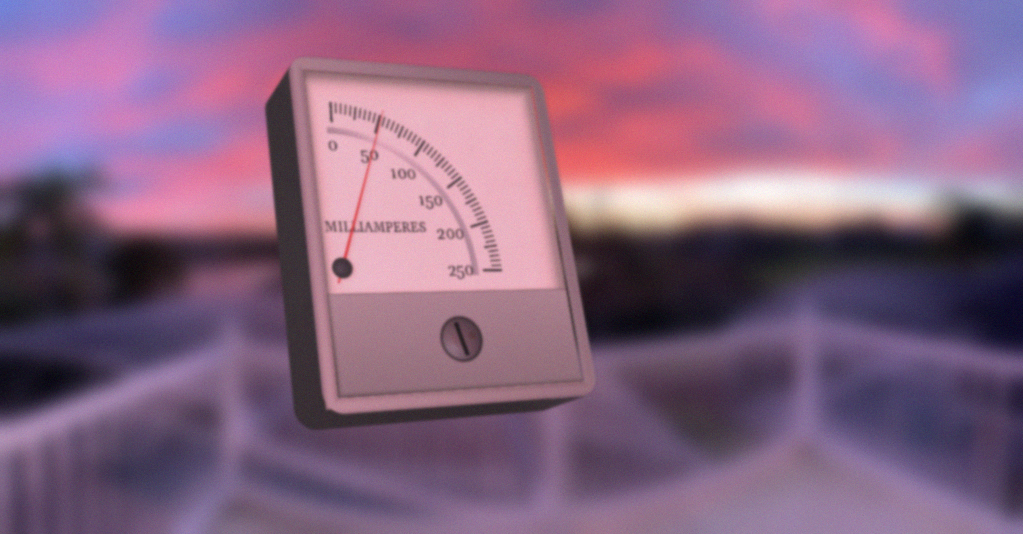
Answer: 50 mA
